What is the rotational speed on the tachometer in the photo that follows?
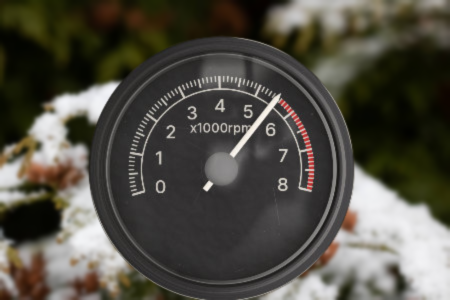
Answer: 5500 rpm
